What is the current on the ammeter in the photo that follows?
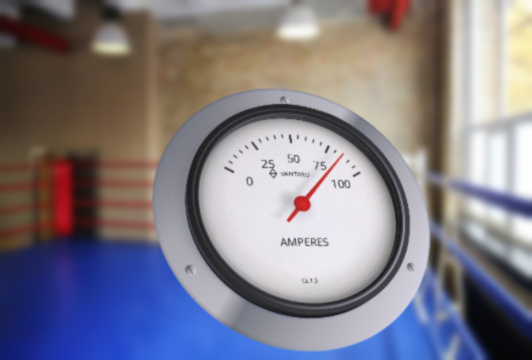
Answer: 85 A
